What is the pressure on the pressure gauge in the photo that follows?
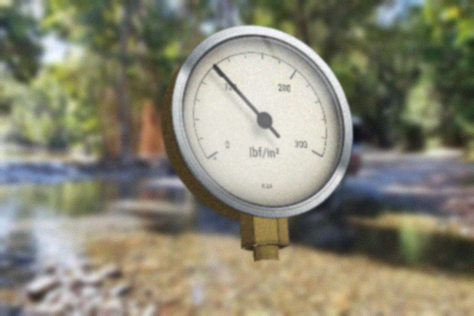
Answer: 100 psi
